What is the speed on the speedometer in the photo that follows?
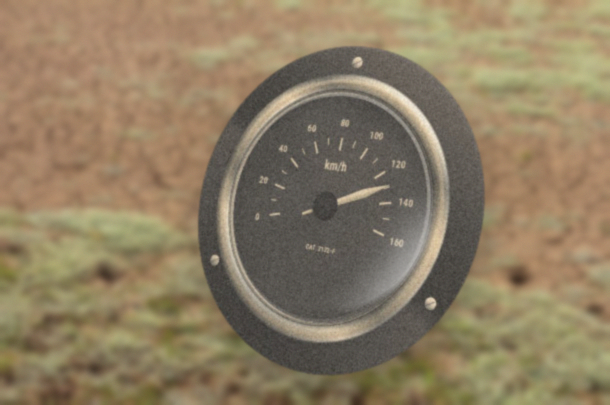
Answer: 130 km/h
